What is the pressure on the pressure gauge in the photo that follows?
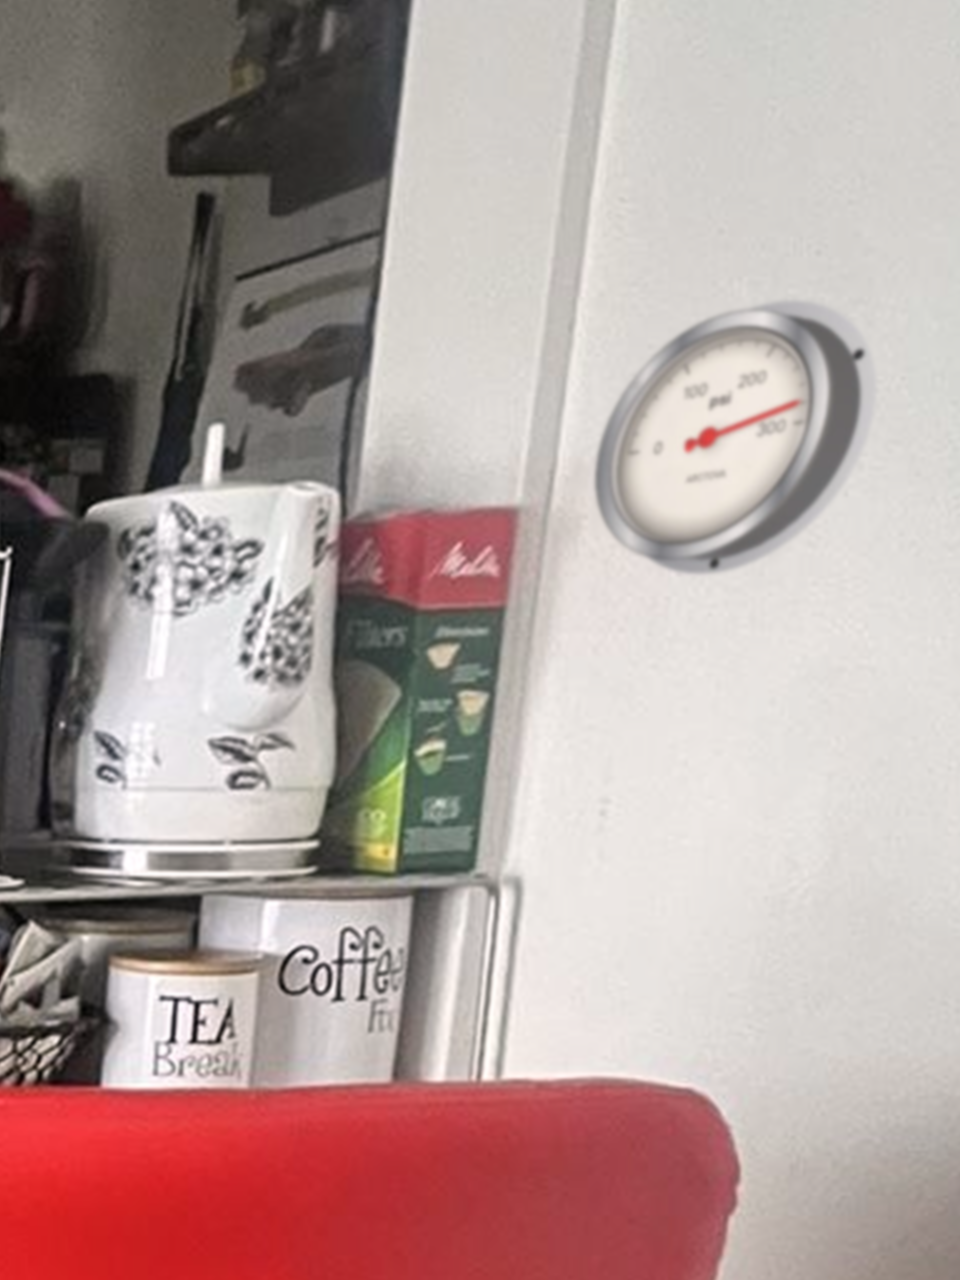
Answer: 280 psi
